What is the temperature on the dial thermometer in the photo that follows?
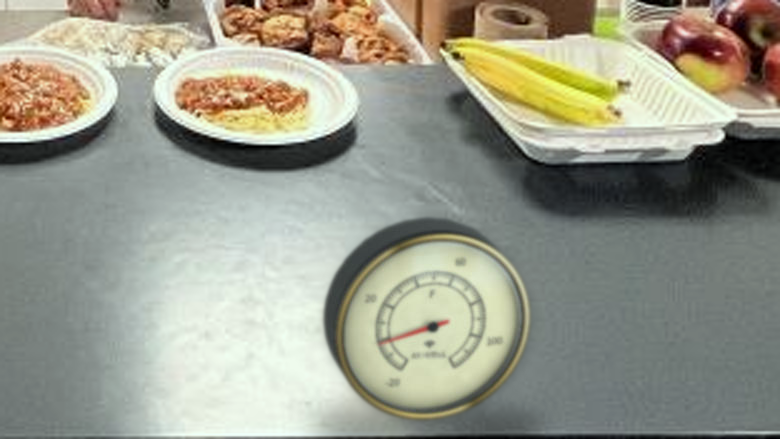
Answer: 0 °F
